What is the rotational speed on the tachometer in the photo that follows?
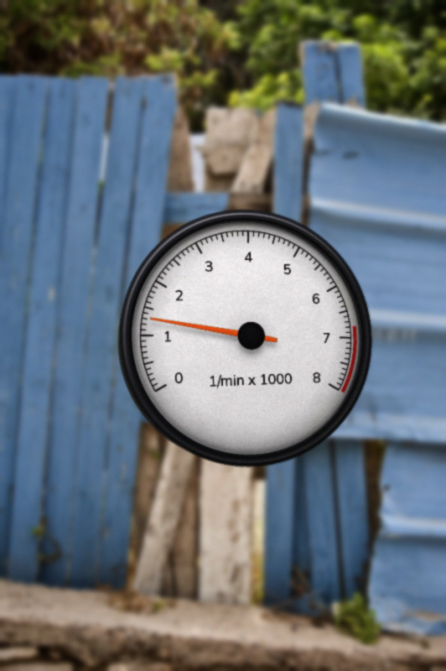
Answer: 1300 rpm
